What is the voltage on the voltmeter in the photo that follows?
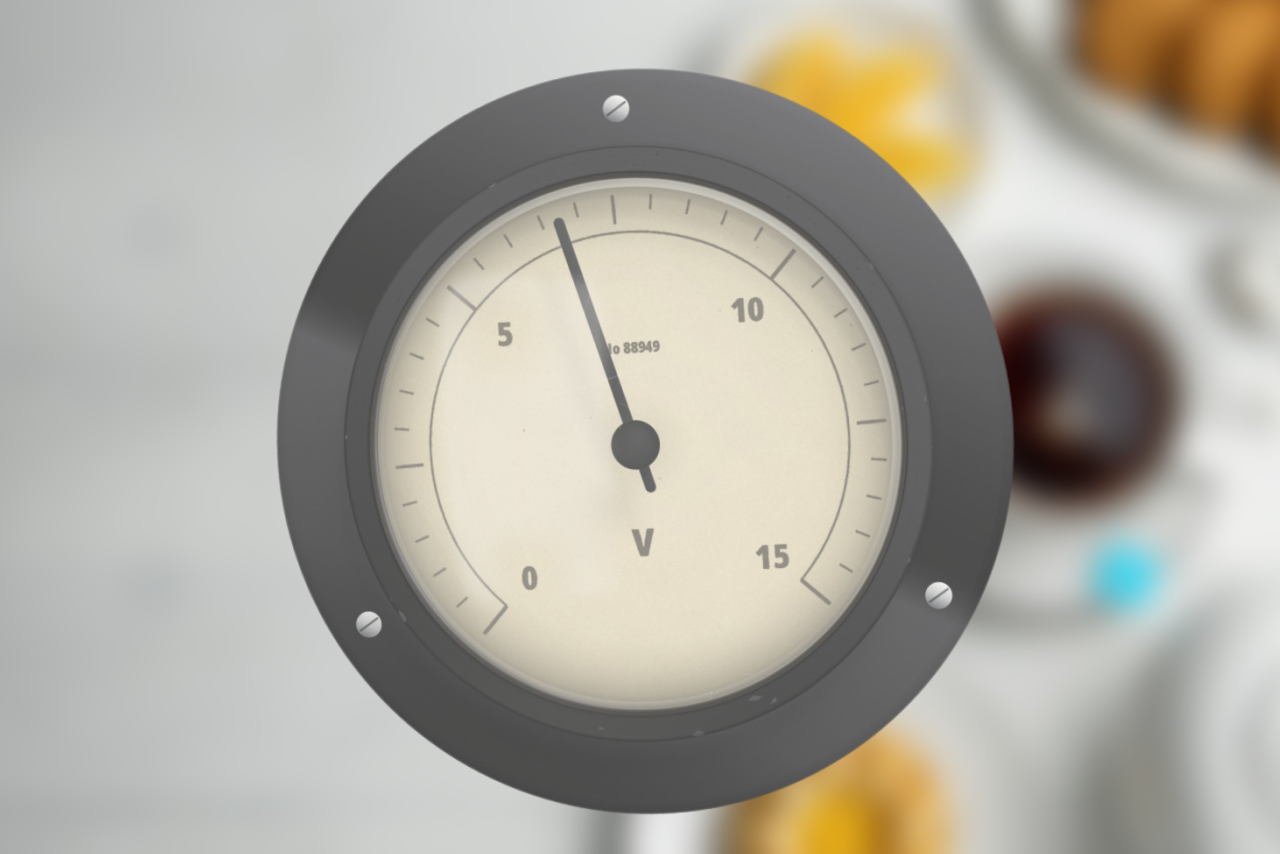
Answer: 6.75 V
